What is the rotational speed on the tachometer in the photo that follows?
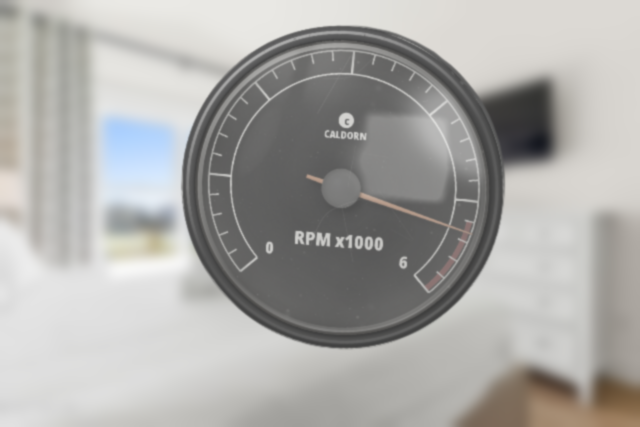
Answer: 5300 rpm
